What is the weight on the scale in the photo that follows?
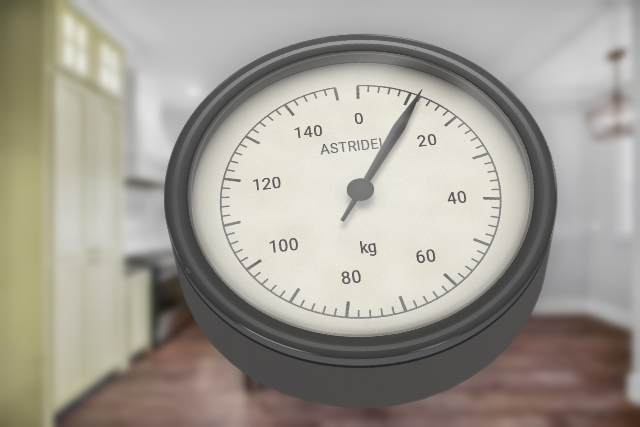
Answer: 12 kg
